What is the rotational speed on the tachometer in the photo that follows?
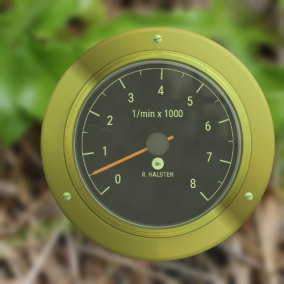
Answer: 500 rpm
